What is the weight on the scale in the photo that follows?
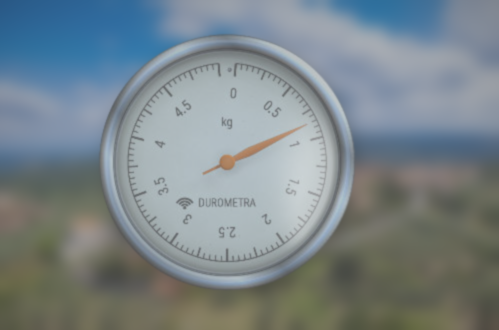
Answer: 0.85 kg
